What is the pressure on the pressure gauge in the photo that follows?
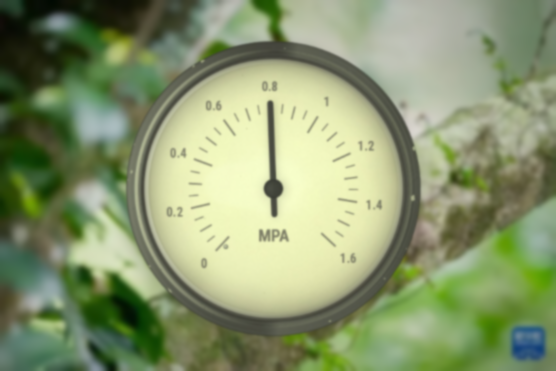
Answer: 0.8 MPa
